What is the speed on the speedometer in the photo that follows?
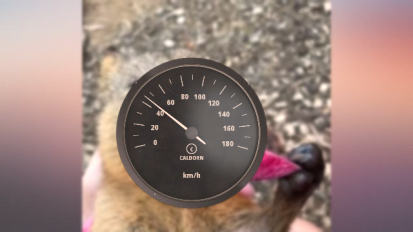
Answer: 45 km/h
